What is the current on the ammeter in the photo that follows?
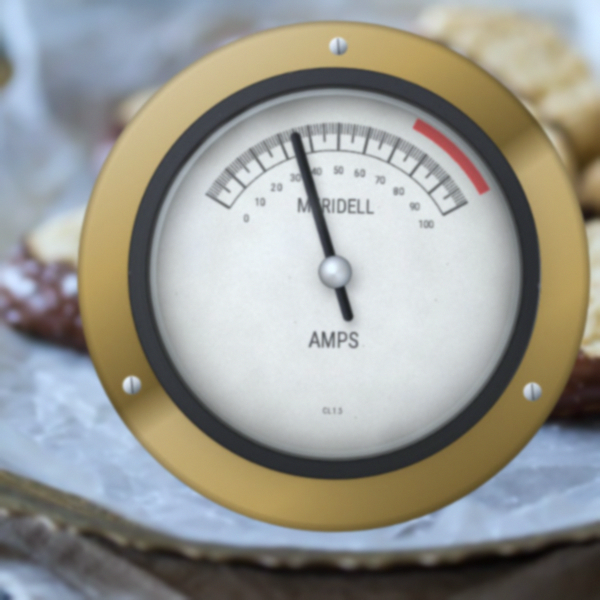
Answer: 35 A
